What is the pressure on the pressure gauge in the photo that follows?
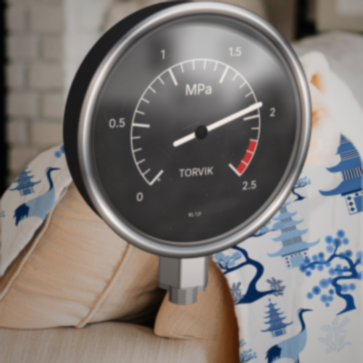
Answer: 1.9 MPa
